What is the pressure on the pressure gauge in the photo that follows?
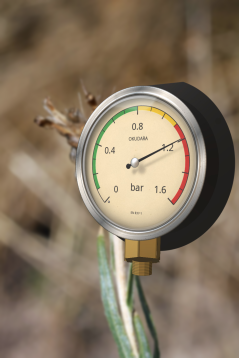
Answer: 1.2 bar
